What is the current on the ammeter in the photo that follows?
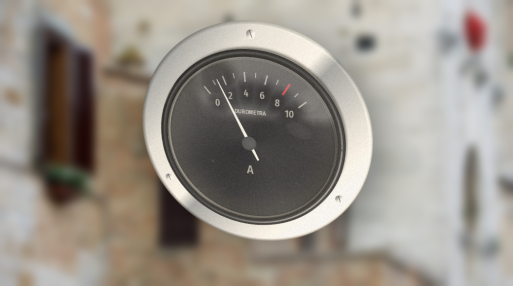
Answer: 1.5 A
